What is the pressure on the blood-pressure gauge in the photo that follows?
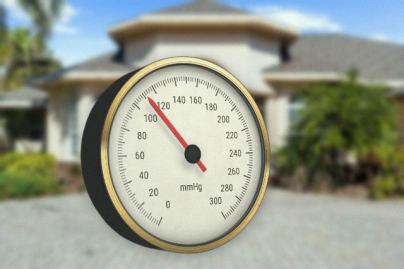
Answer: 110 mmHg
